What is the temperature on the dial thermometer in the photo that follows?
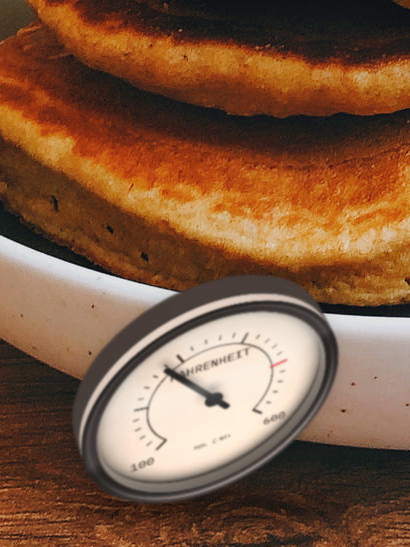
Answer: 280 °F
